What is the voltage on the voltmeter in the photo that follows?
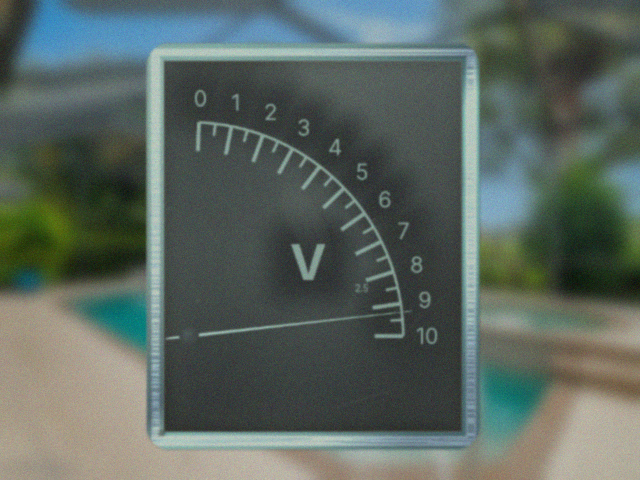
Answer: 9.25 V
